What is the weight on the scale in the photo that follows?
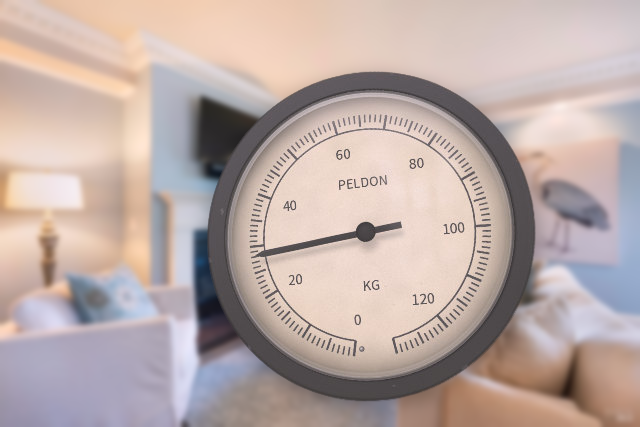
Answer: 28 kg
